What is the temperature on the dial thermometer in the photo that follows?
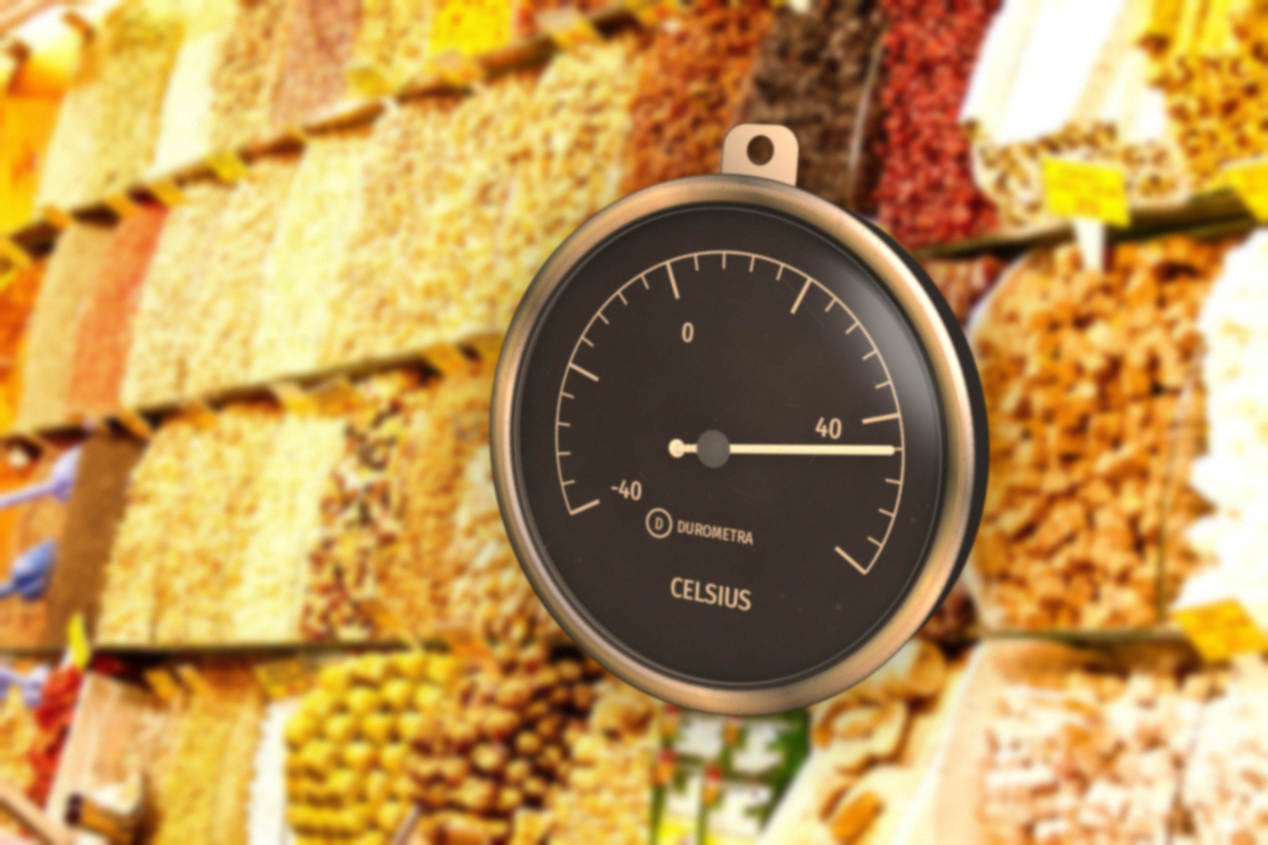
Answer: 44 °C
